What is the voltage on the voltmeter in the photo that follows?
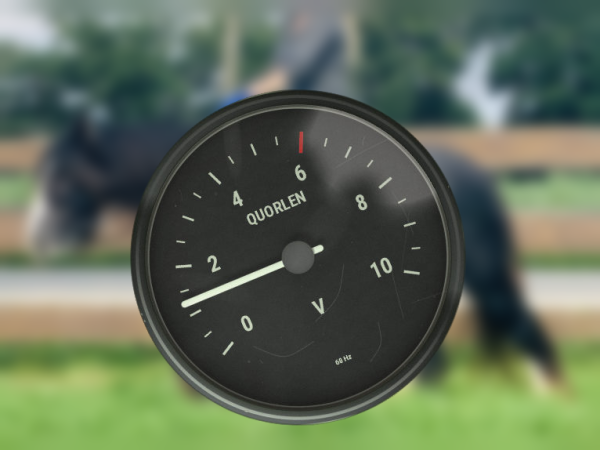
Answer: 1.25 V
